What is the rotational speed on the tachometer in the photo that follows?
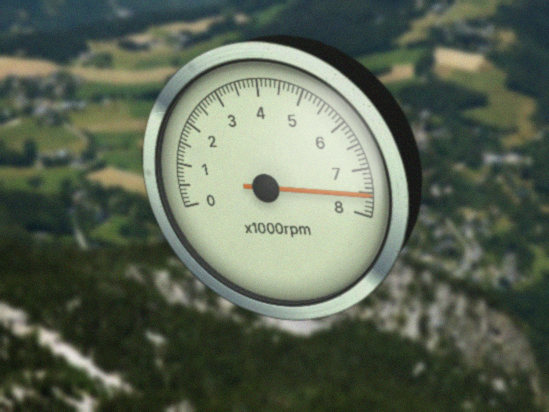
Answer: 7500 rpm
